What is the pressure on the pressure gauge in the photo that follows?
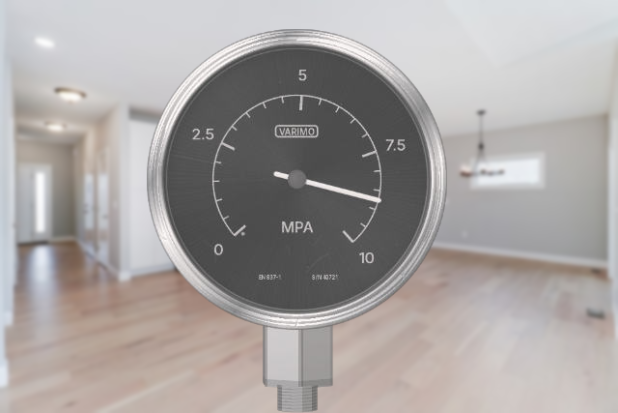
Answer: 8.75 MPa
